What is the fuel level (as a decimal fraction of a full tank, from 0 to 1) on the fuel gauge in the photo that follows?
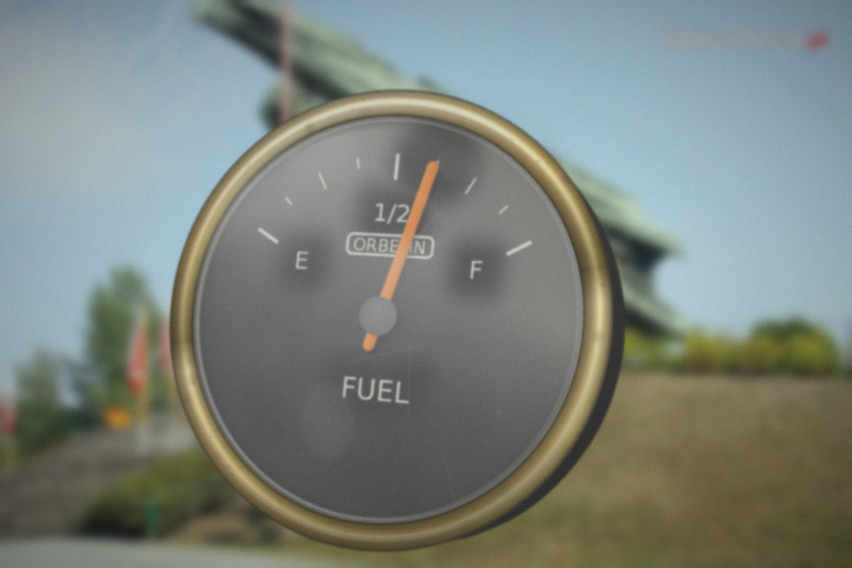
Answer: 0.625
